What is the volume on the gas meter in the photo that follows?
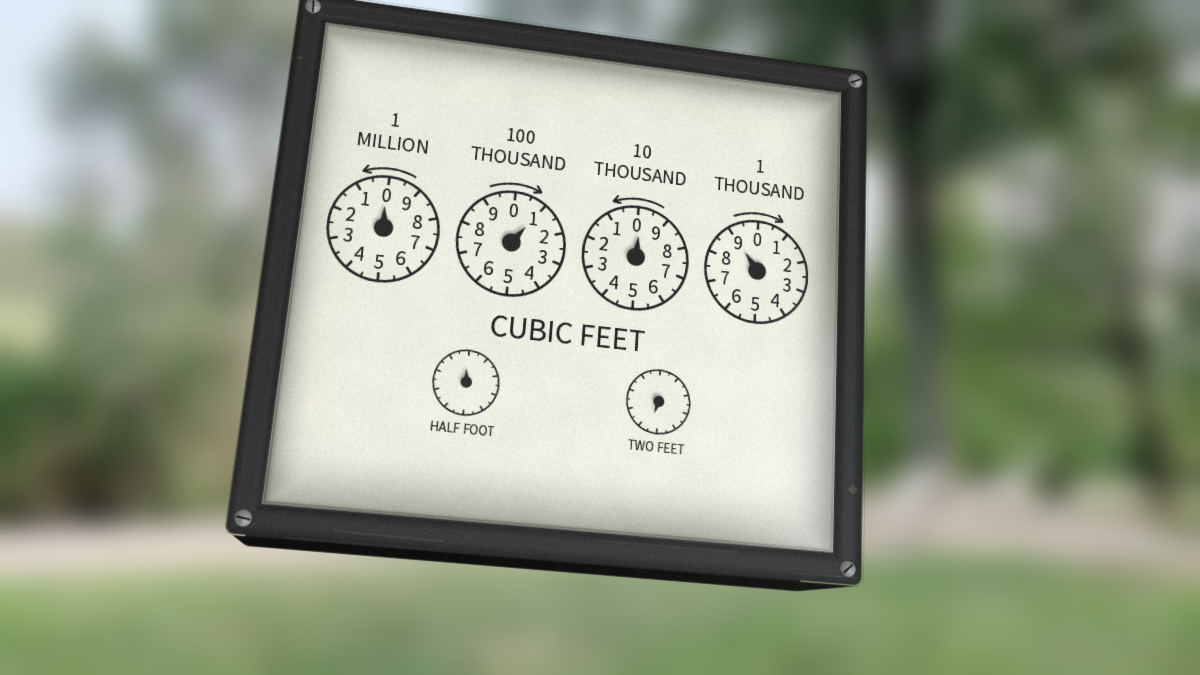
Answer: 9900 ft³
